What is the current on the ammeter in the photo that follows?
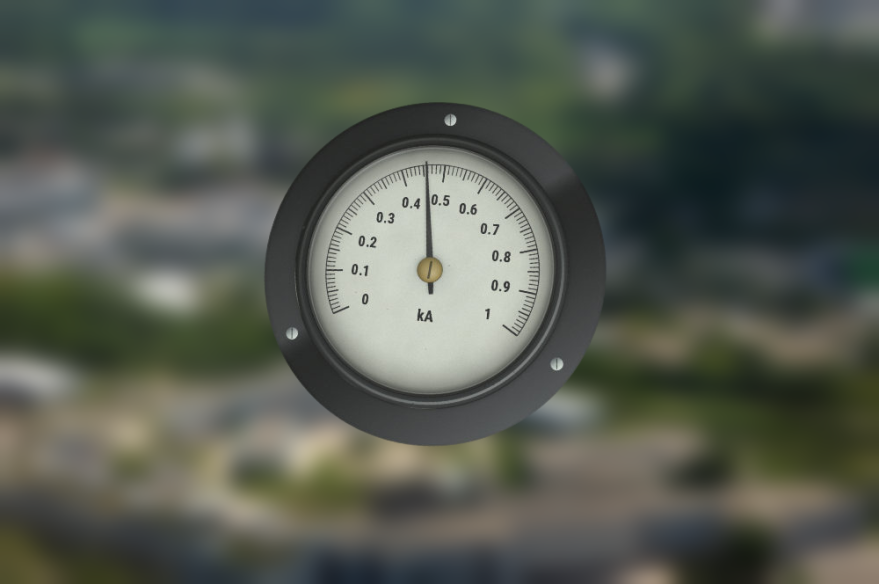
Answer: 0.46 kA
